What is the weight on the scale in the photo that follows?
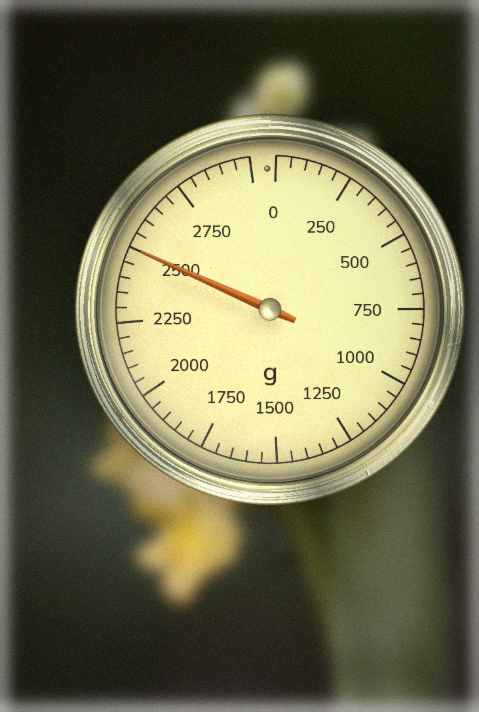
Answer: 2500 g
